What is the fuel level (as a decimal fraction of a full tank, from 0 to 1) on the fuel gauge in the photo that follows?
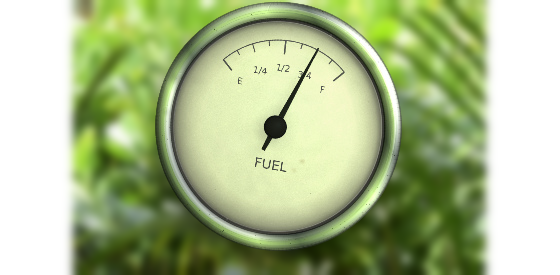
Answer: 0.75
